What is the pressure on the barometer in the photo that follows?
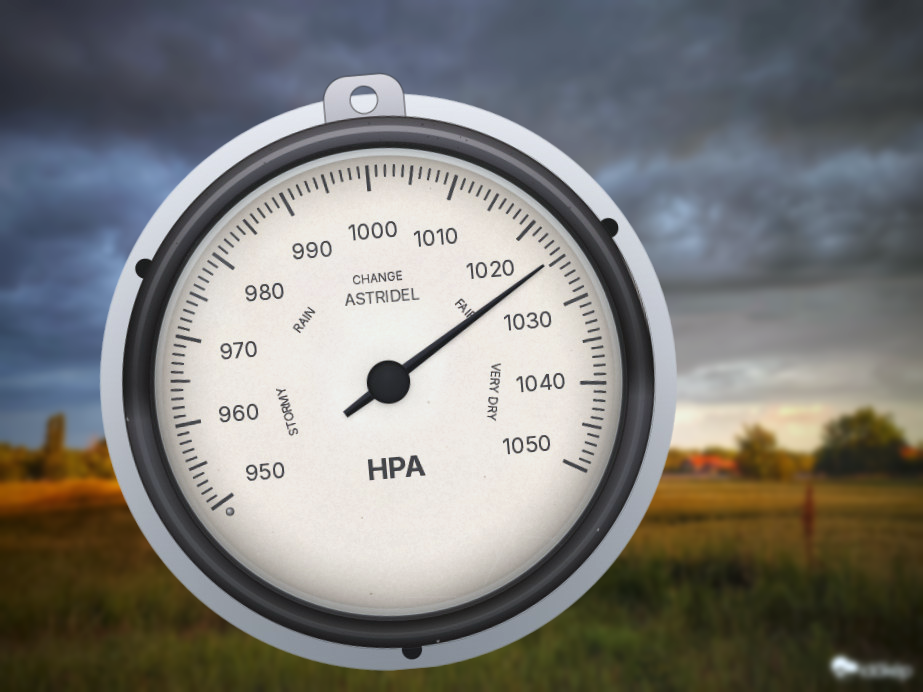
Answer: 1024.5 hPa
